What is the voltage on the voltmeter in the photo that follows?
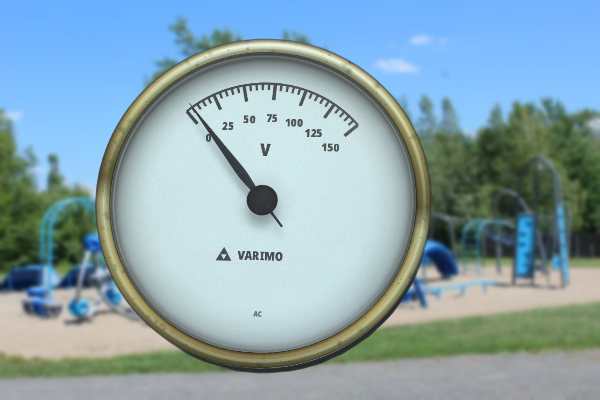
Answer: 5 V
